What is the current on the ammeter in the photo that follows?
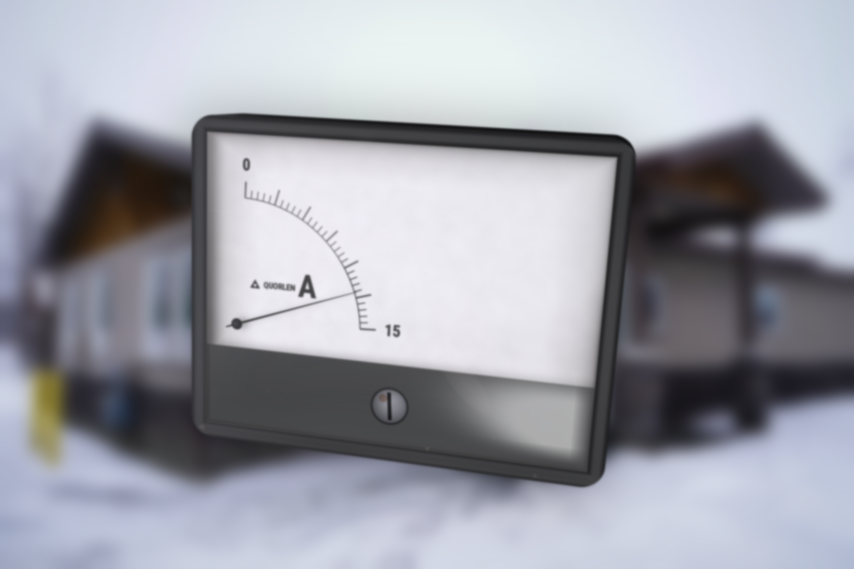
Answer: 12 A
